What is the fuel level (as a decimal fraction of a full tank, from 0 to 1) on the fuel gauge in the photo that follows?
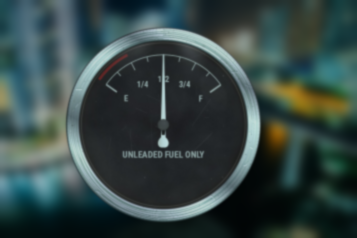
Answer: 0.5
